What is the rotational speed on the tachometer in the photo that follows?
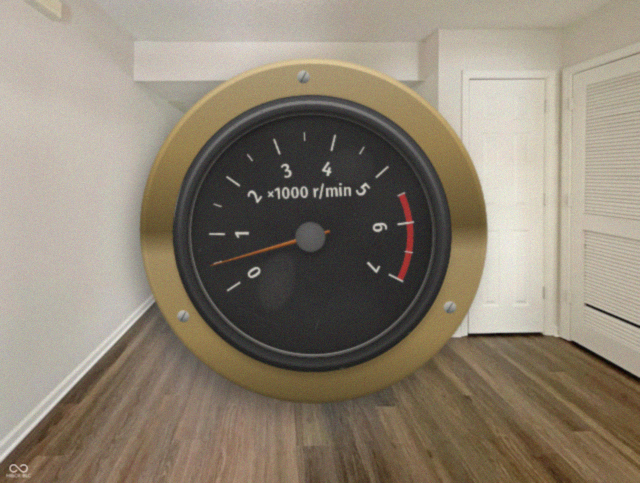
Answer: 500 rpm
